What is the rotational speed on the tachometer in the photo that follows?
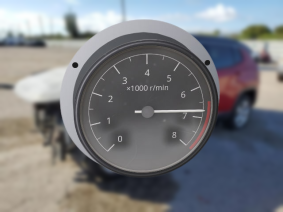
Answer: 6750 rpm
